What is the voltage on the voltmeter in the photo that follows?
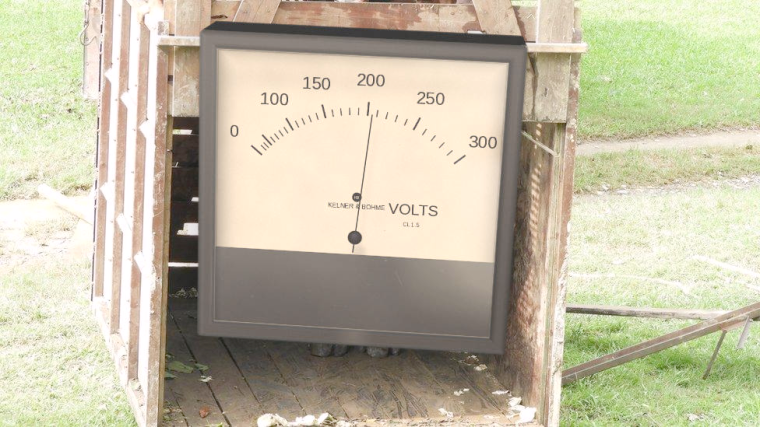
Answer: 205 V
